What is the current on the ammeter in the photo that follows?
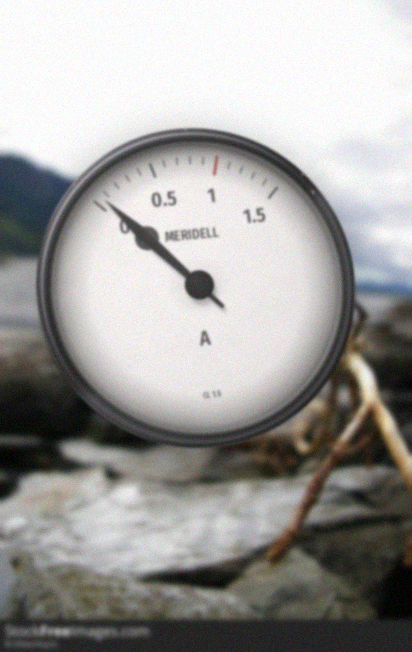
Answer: 0.05 A
